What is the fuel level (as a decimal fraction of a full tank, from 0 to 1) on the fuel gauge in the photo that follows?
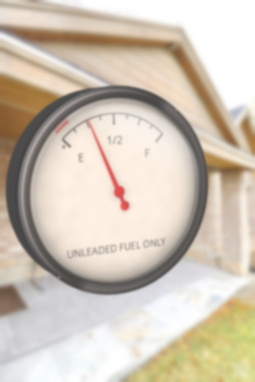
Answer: 0.25
